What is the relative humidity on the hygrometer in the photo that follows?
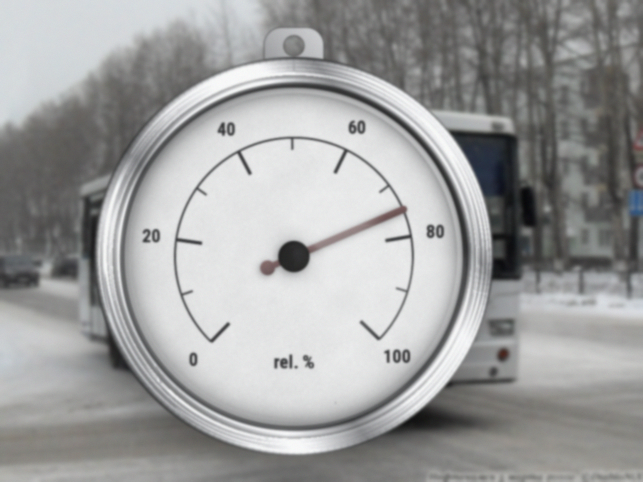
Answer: 75 %
